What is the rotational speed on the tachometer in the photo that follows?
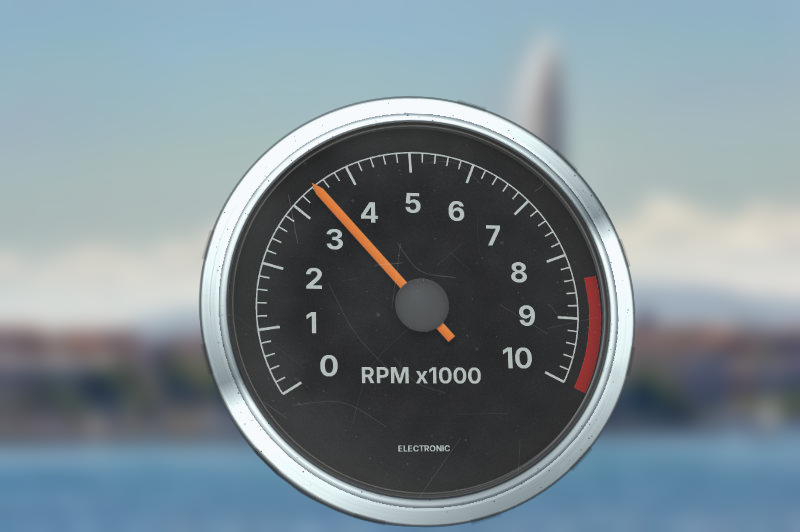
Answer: 3400 rpm
